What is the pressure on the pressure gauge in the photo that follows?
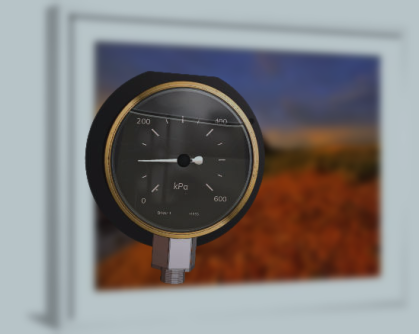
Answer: 100 kPa
